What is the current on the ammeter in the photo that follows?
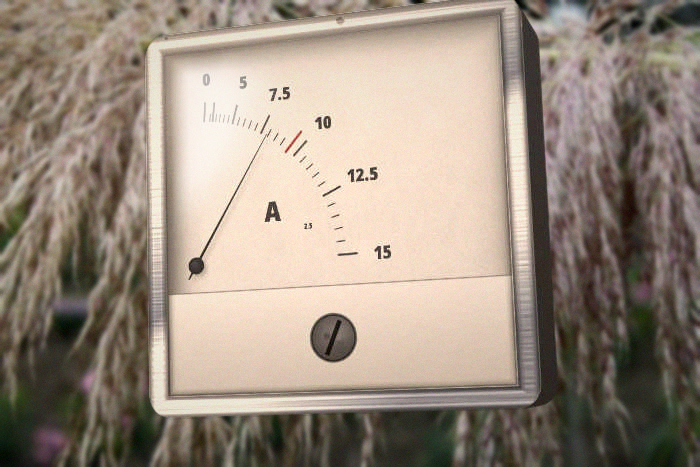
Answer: 8 A
